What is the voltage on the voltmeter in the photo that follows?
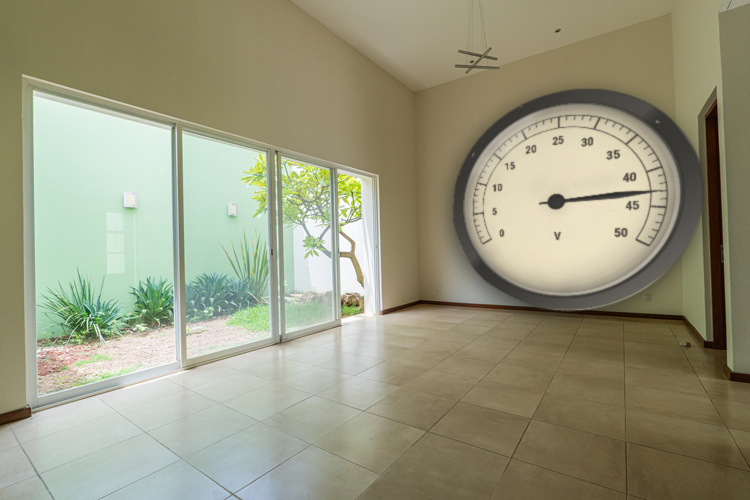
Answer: 43 V
